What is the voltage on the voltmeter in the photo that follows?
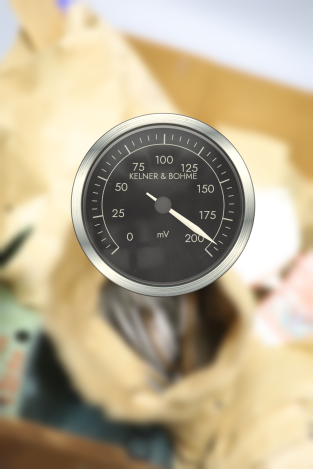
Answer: 192.5 mV
